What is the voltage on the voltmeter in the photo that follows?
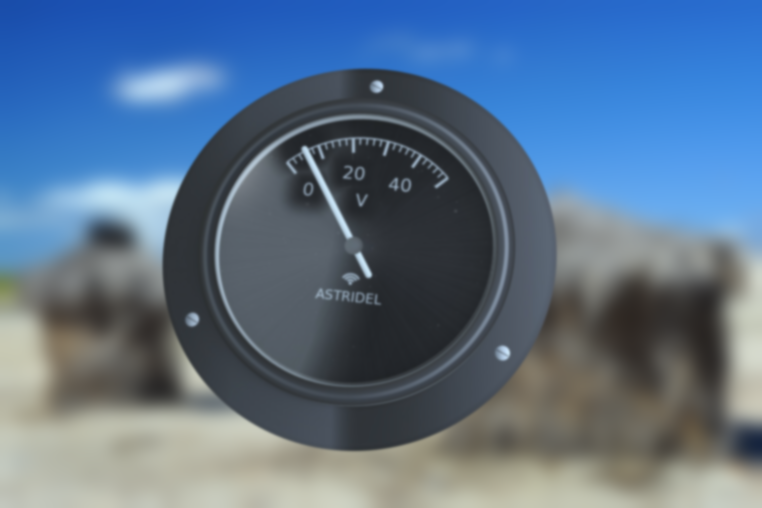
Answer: 6 V
